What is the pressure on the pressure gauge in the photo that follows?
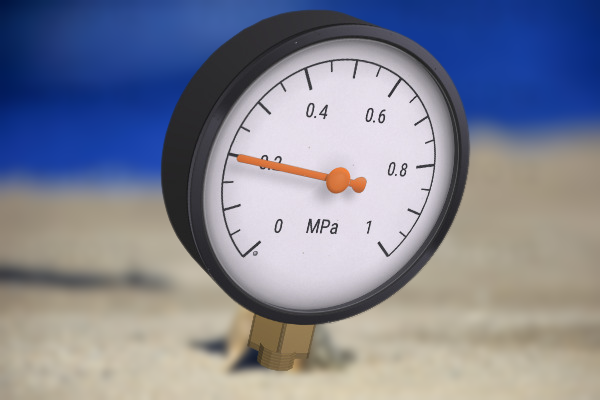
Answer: 0.2 MPa
